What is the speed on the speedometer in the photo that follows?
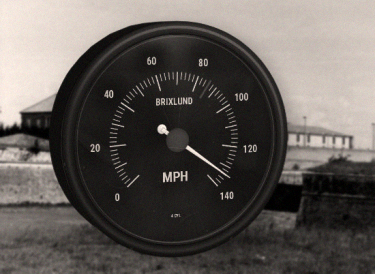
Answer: 134 mph
